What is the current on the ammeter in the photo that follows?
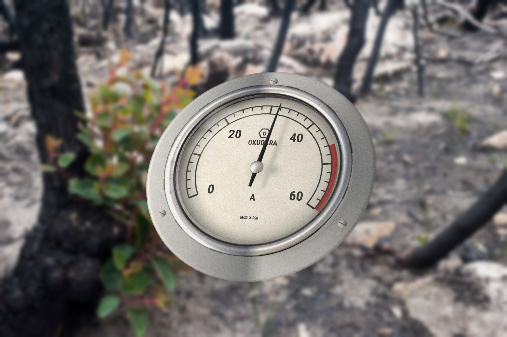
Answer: 32 A
